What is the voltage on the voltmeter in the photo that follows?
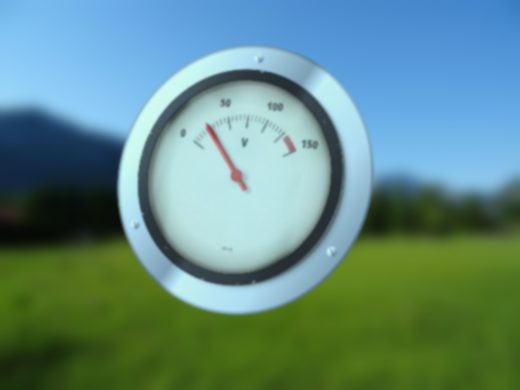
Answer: 25 V
